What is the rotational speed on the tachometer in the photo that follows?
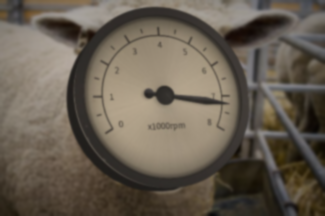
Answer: 7250 rpm
